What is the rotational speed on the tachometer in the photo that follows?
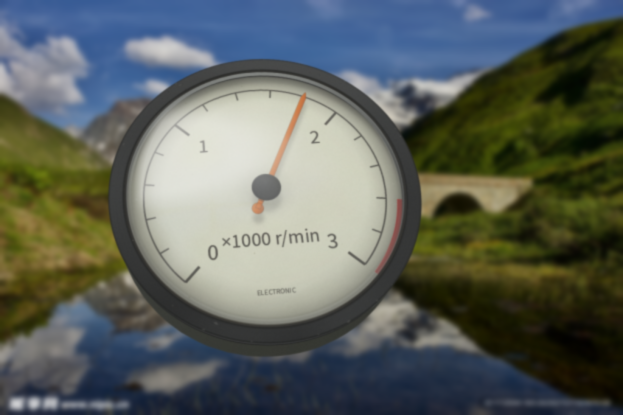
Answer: 1800 rpm
